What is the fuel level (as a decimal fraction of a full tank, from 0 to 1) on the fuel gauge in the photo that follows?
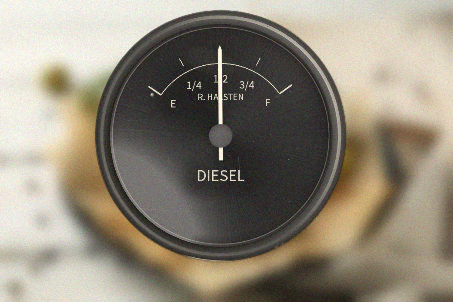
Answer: 0.5
